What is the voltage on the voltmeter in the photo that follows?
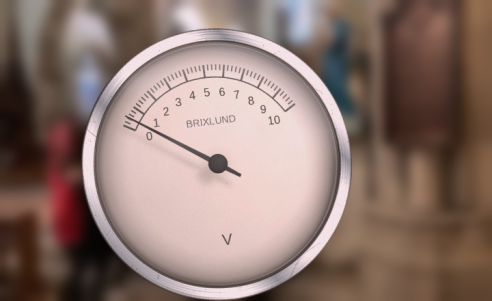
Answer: 0.4 V
